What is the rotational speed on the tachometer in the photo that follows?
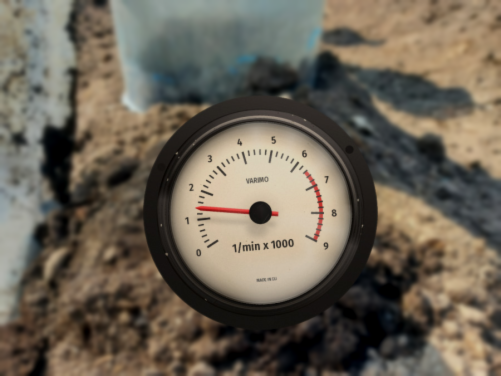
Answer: 1400 rpm
